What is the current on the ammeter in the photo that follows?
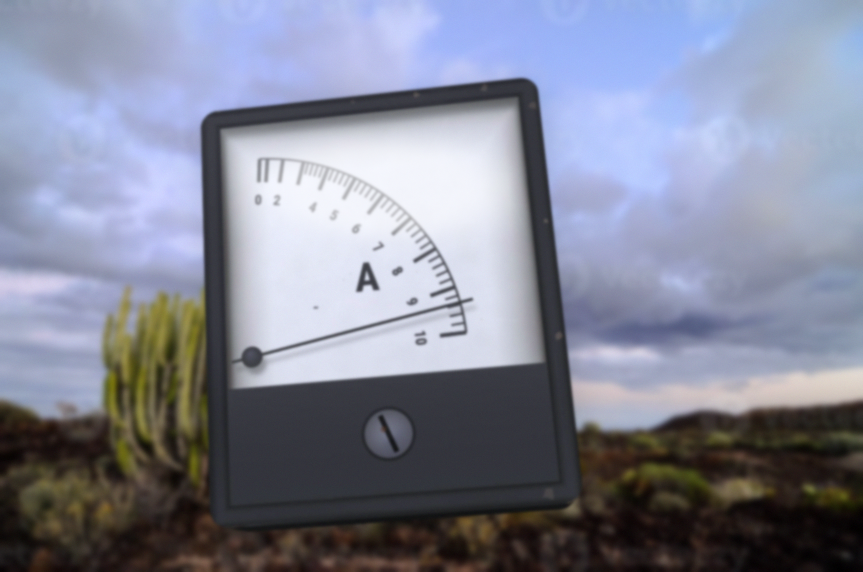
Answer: 9.4 A
